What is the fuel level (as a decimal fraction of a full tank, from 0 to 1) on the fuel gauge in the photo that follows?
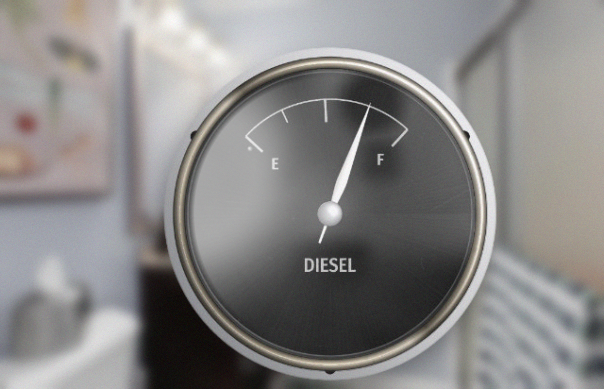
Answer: 0.75
